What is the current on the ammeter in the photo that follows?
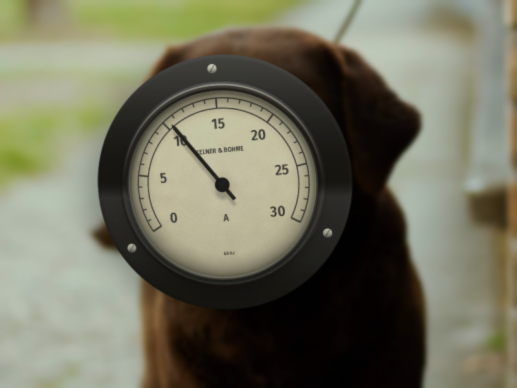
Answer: 10.5 A
